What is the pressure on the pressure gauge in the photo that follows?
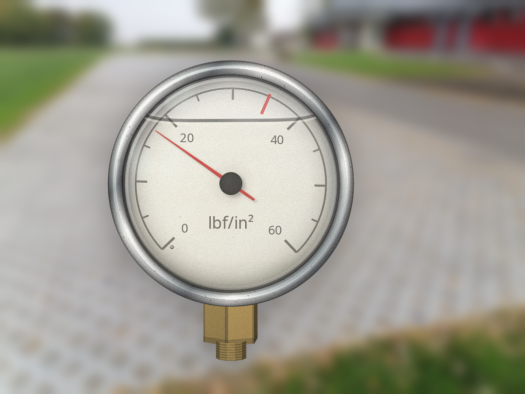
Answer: 17.5 psi
